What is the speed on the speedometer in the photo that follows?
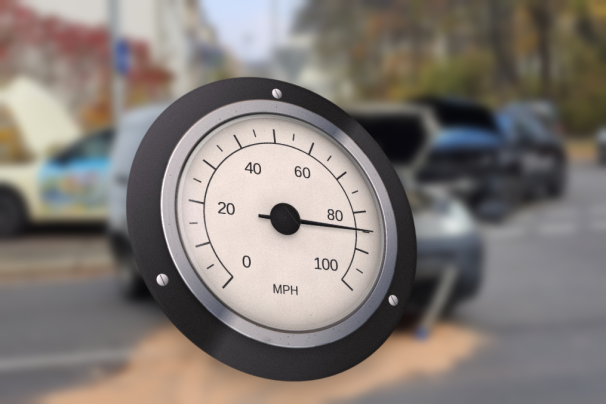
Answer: 85 mph
